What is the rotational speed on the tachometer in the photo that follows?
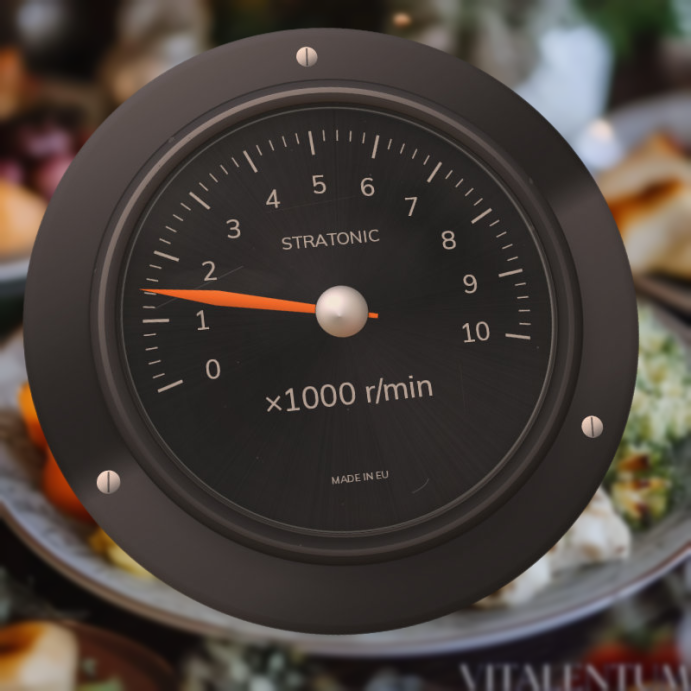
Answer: 1400 rpm
